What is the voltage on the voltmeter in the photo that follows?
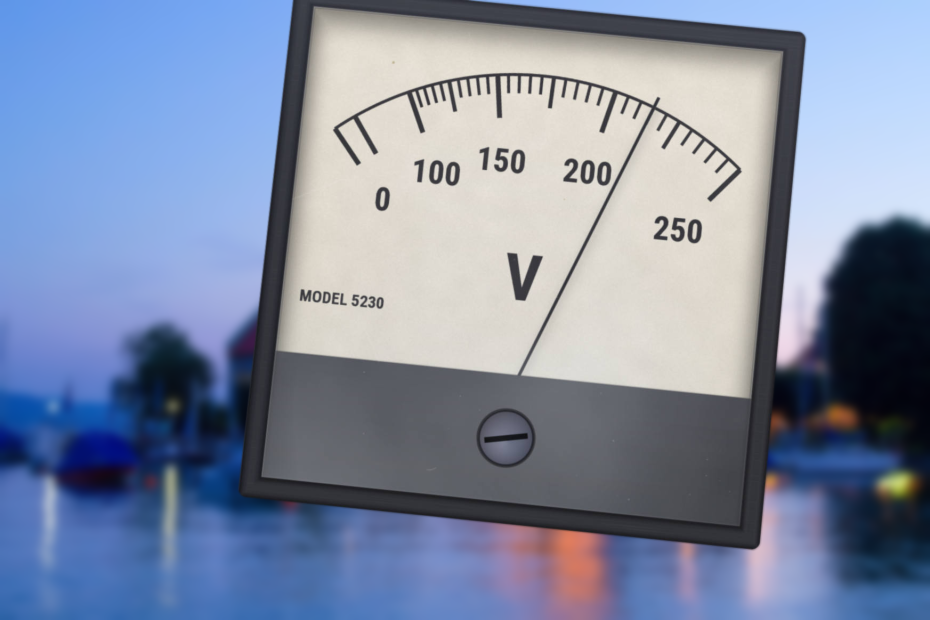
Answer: 215 V
